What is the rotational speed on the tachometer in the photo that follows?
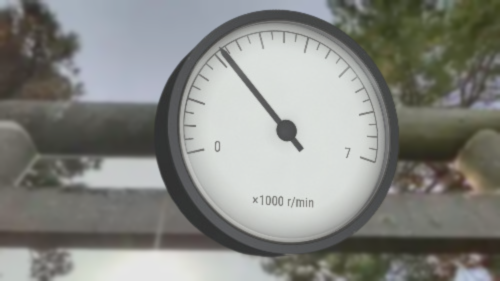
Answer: 2125 rpm
